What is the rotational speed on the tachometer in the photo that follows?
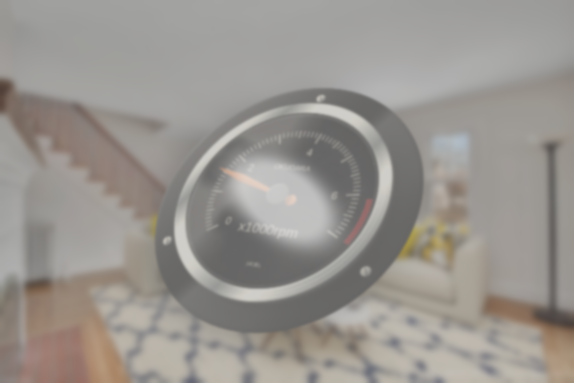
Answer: 1500 rpm
